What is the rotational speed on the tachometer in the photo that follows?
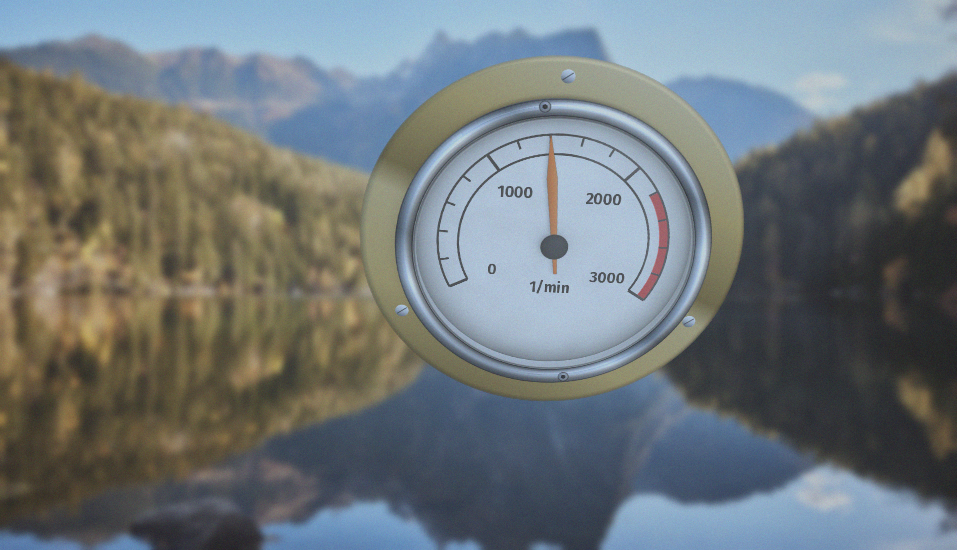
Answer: 1400 rpm
